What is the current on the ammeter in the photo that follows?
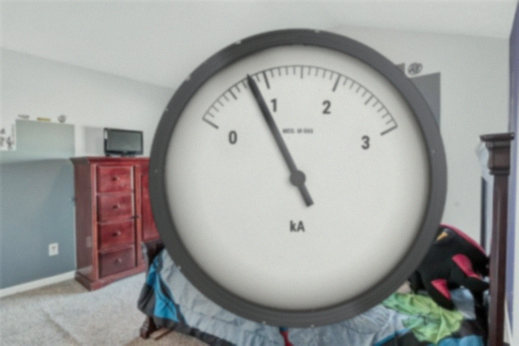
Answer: 0.8 kA
